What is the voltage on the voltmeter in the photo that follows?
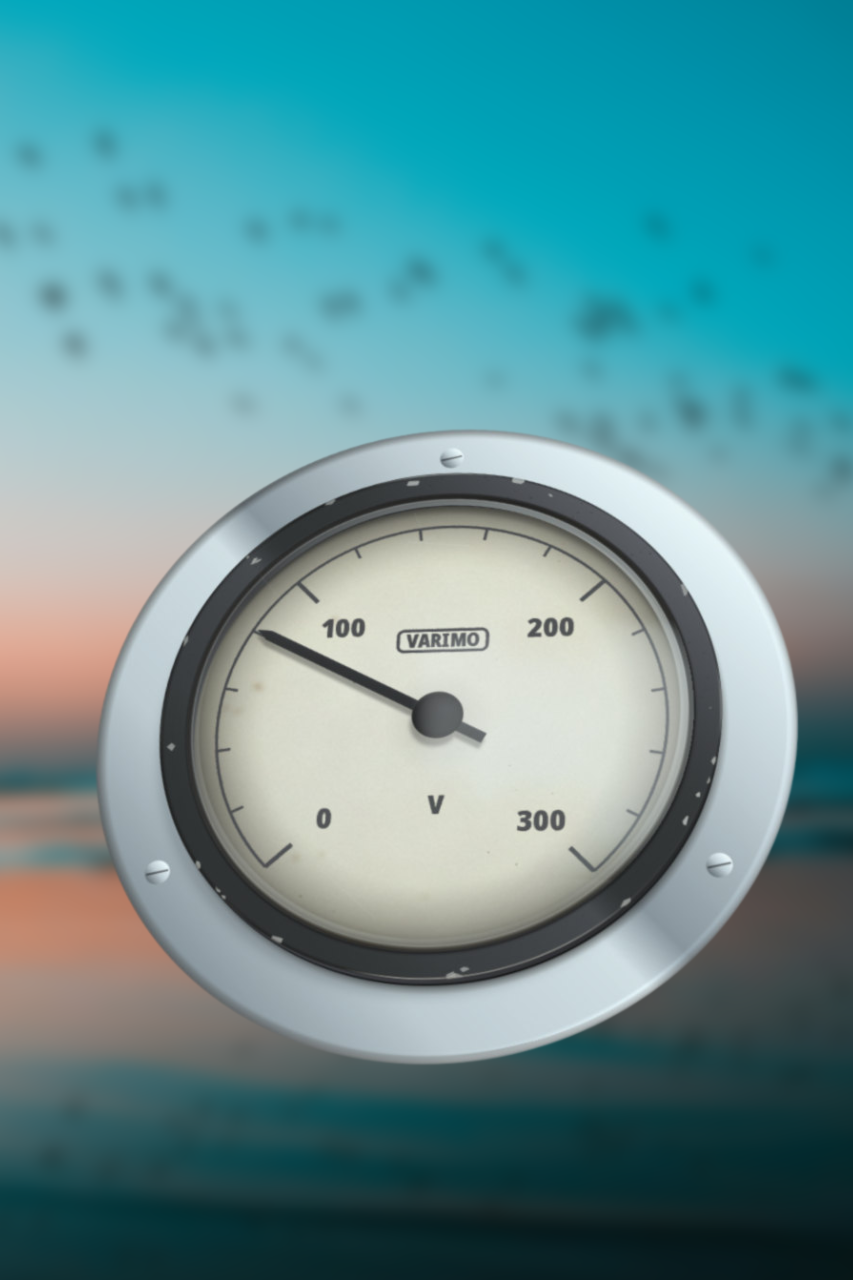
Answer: 80 V
